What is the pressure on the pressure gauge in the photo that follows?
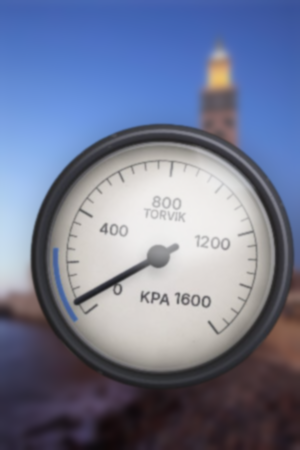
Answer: 50 kPa
